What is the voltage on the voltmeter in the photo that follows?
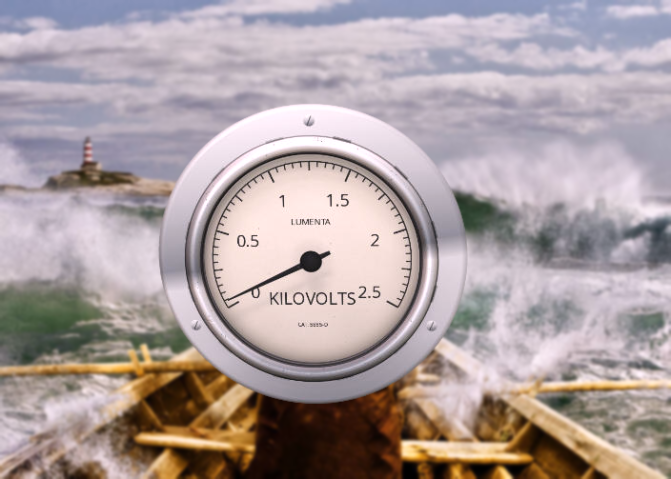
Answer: 0.05 kV
